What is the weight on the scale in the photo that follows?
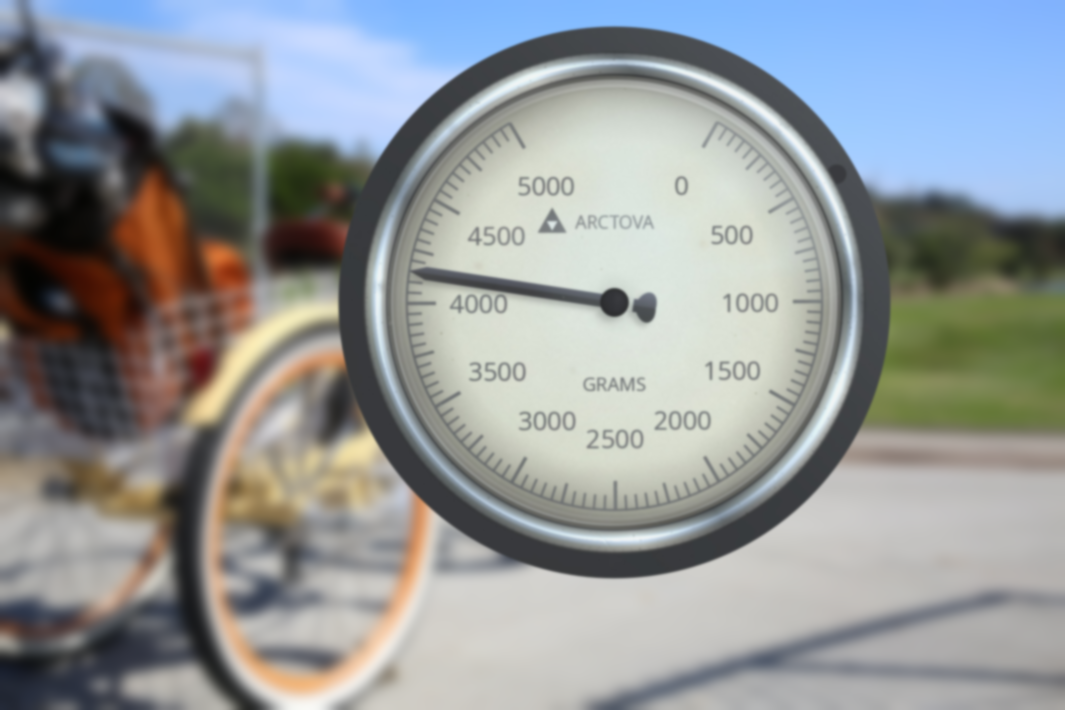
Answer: 4150 g
